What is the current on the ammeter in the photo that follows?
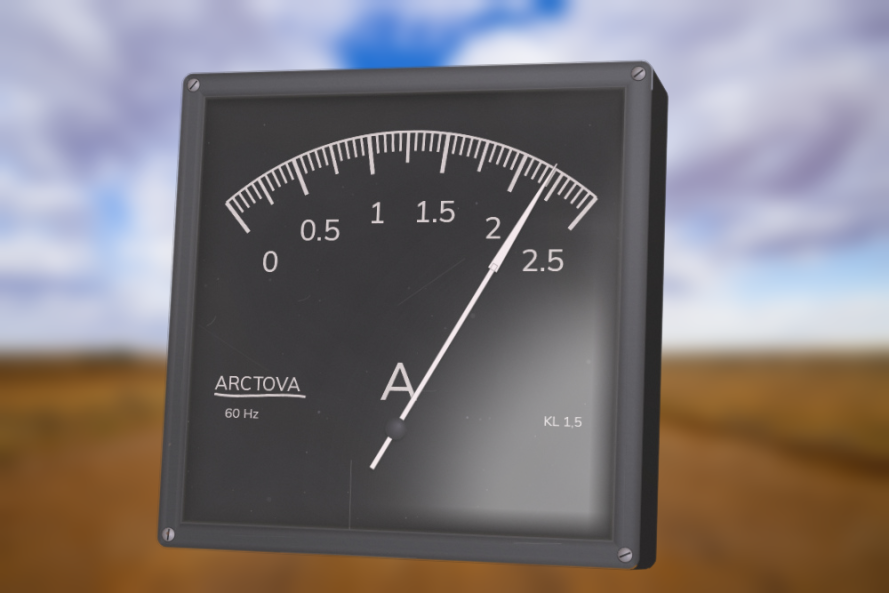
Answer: 2.2 A
